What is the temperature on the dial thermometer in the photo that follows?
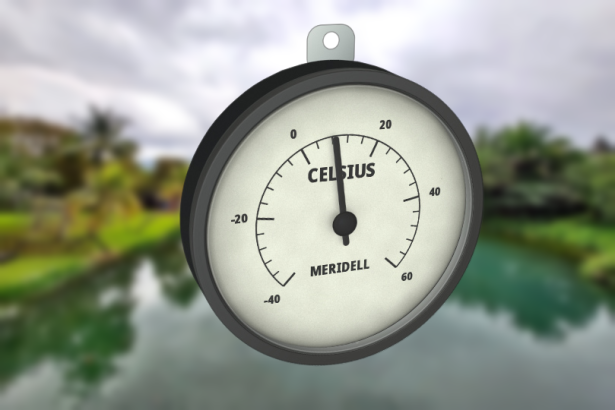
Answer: 8 °C
